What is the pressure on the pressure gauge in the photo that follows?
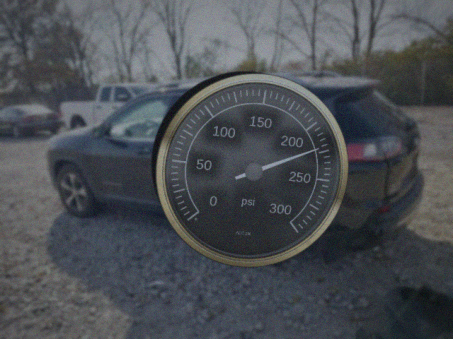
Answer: 220 psi
